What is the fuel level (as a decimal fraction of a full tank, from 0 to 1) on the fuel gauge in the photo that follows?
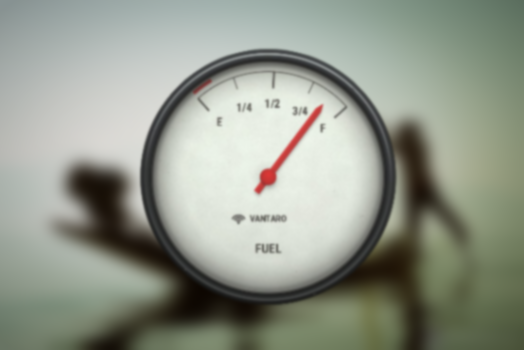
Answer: 0.875
